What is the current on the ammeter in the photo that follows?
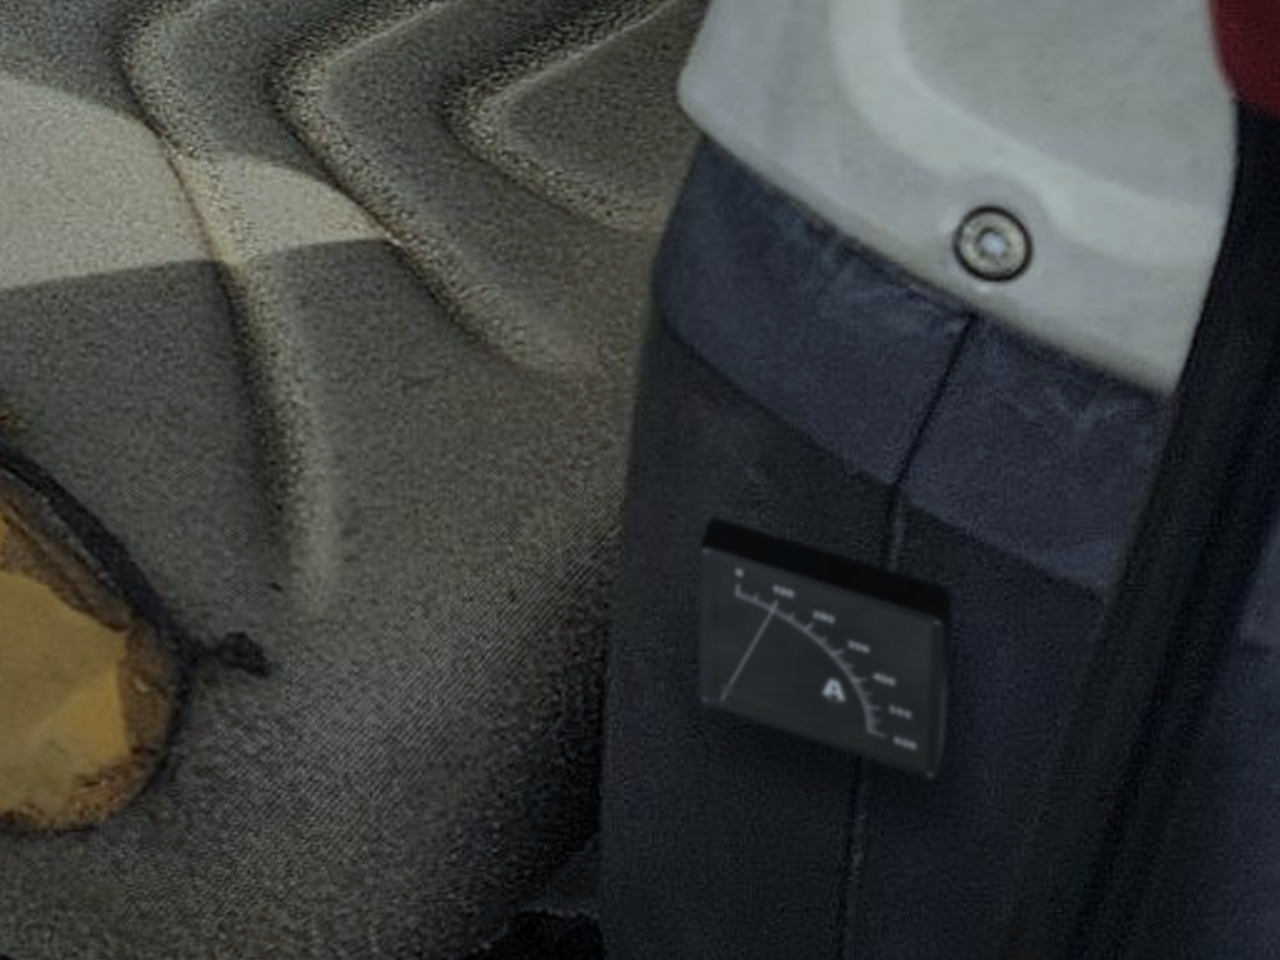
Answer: 100 A
